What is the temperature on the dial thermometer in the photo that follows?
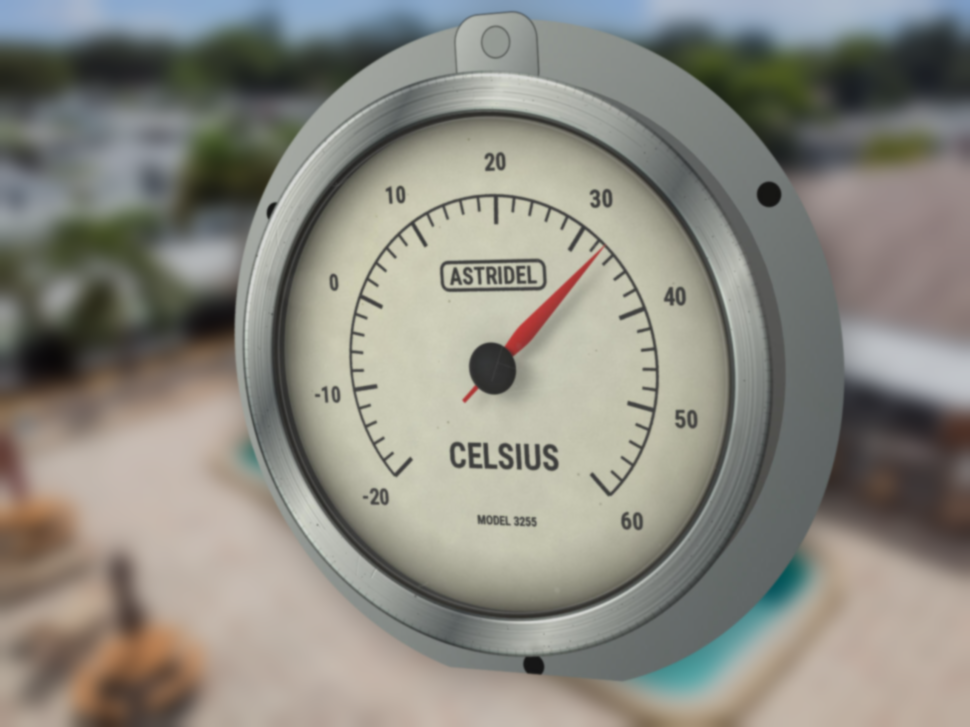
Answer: 33 °C
